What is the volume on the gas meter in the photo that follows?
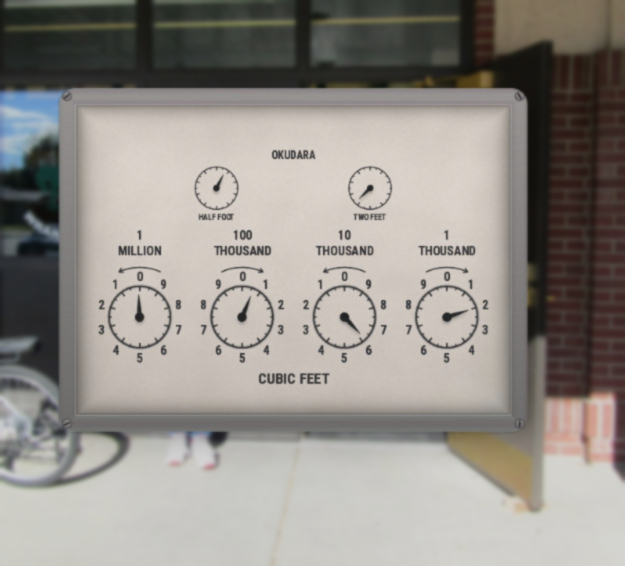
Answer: 6200 ft³
